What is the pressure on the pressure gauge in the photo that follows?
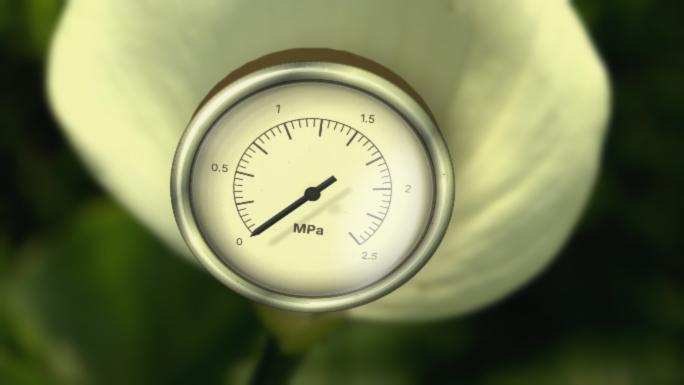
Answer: 0 MPa
